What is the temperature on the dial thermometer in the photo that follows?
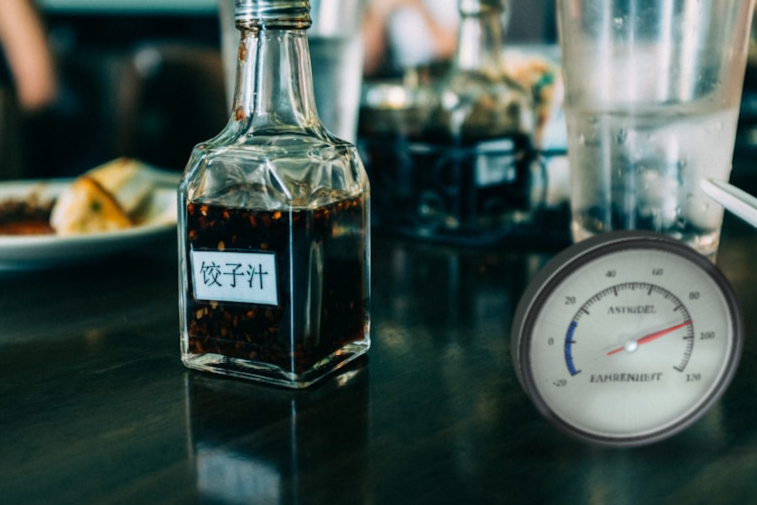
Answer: 90 °F
